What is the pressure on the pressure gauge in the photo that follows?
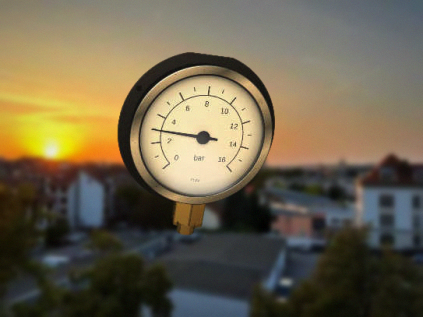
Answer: 3 bar
